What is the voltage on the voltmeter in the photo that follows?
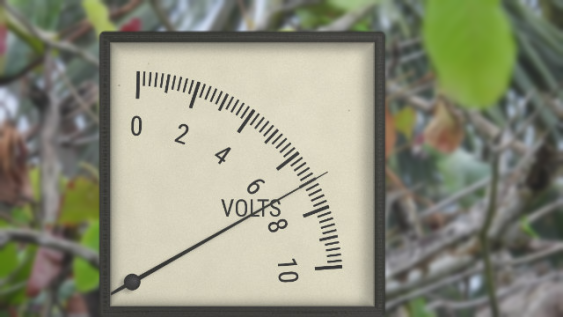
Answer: 7 V
